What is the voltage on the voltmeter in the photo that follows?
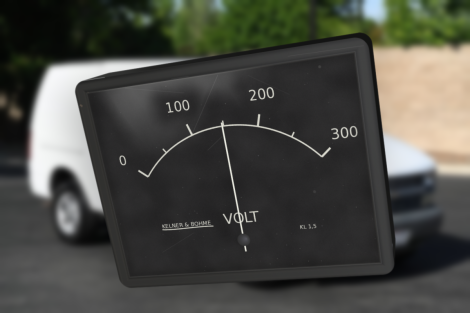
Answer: 150 V
